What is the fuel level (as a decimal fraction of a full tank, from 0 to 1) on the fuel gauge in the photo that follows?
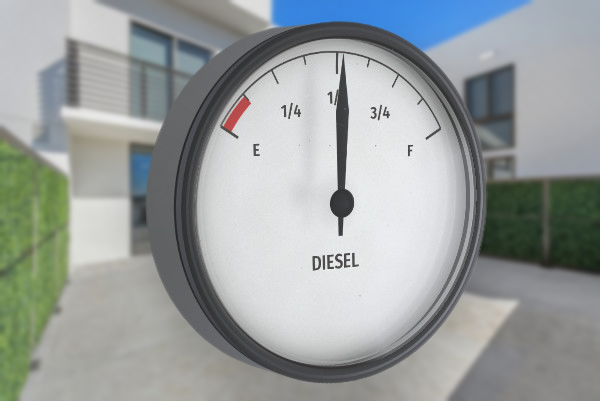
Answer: 0.5
